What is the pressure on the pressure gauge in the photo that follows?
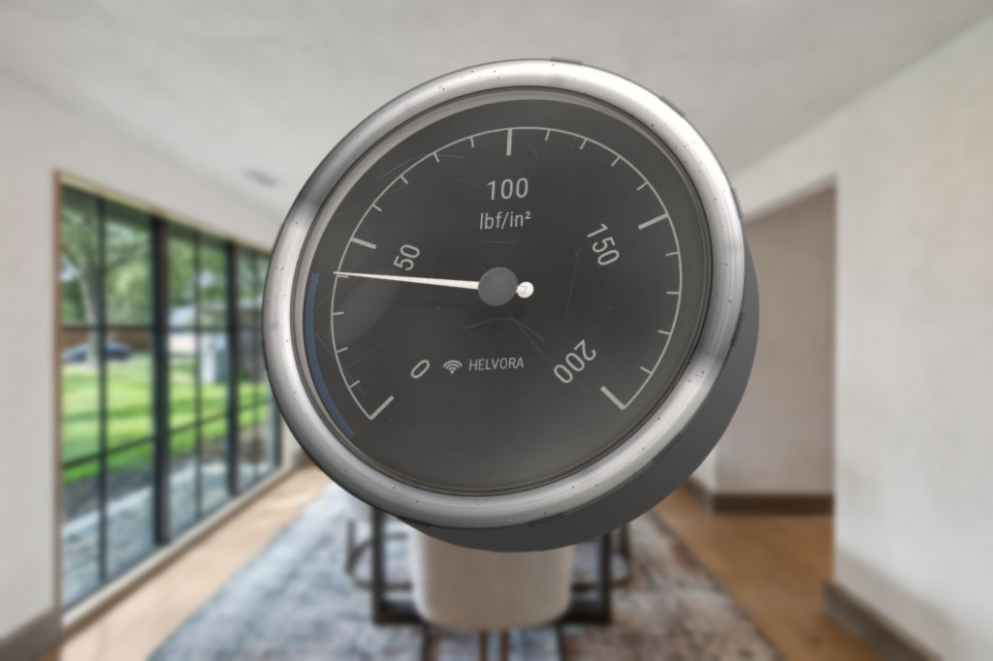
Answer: 40 psi
